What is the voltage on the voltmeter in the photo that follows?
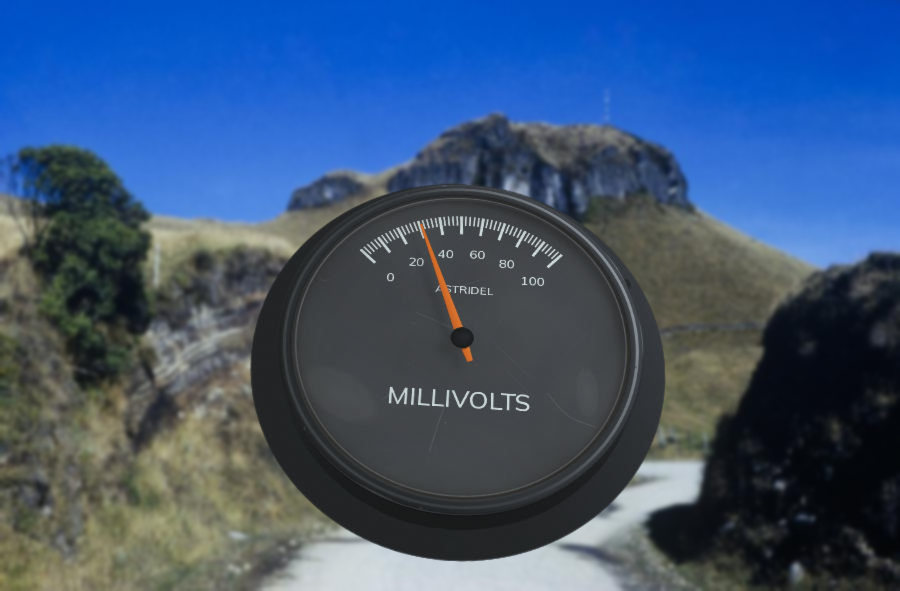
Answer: 30 mV
